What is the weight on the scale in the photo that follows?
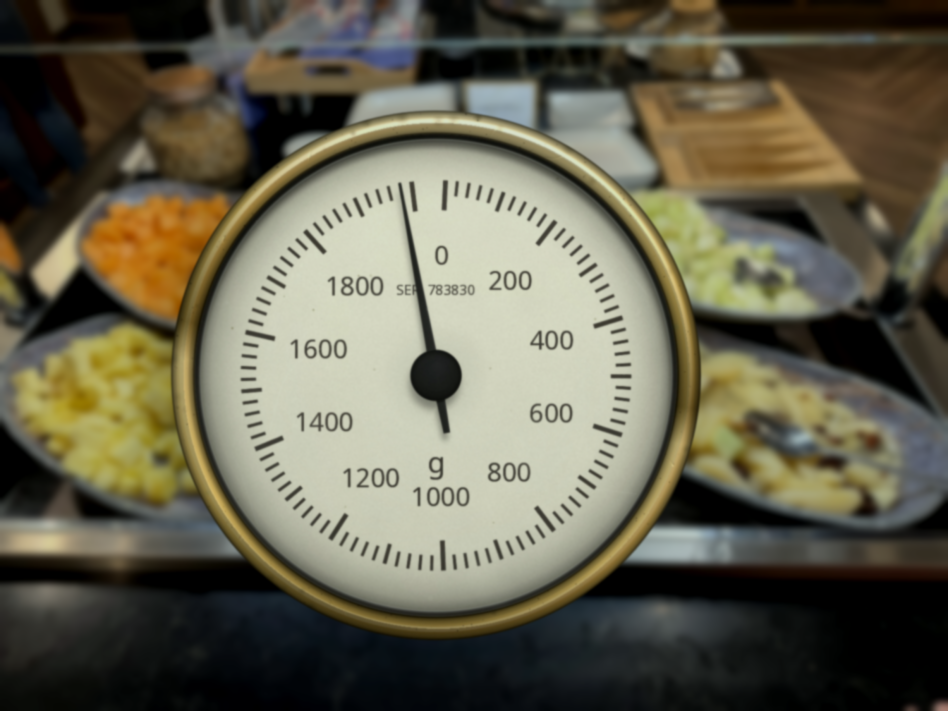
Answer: 1980 g
